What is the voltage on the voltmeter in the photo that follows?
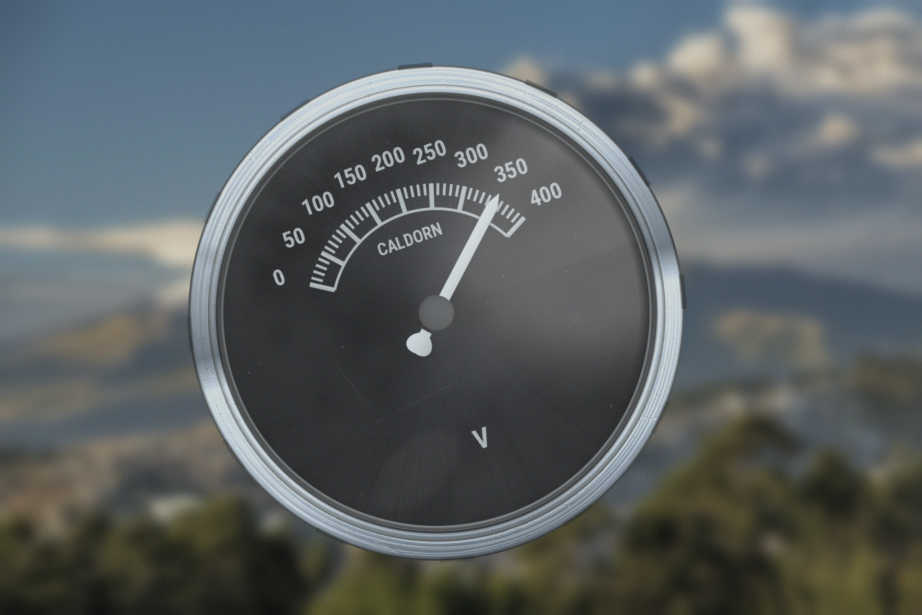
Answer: 350 V
